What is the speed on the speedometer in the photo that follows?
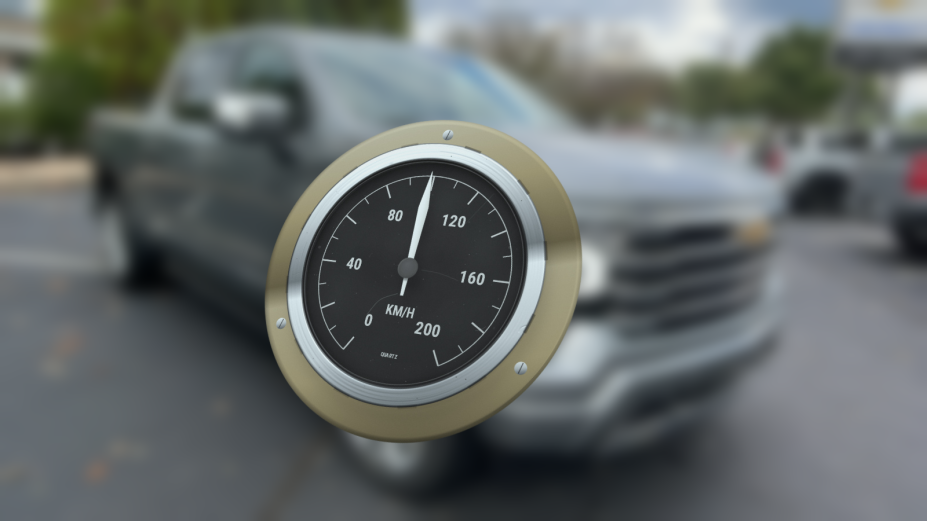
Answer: 100 km/h
